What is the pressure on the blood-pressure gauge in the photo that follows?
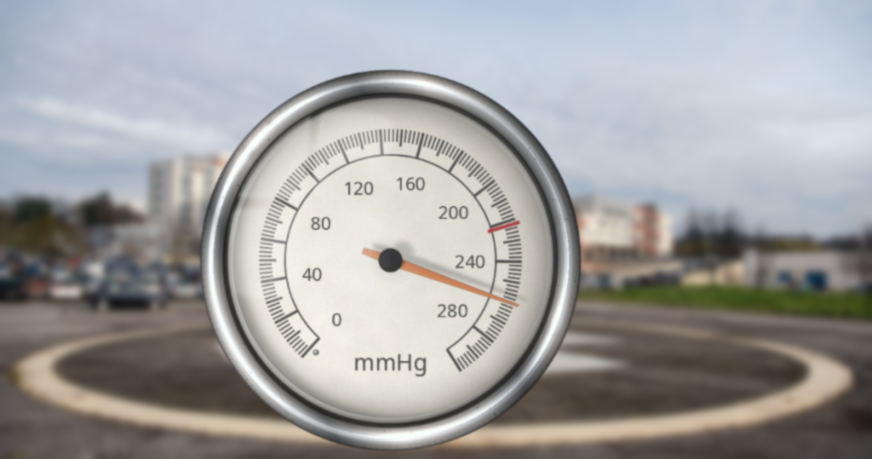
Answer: 260 mmHg
